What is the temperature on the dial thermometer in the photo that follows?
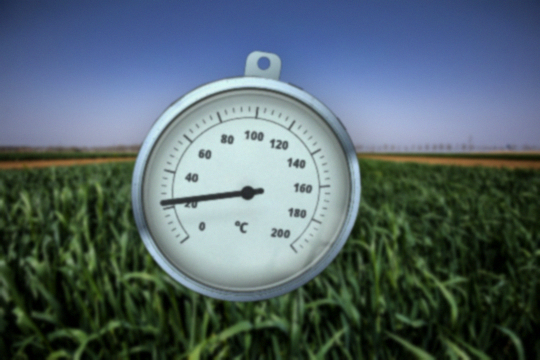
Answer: 24 °C
